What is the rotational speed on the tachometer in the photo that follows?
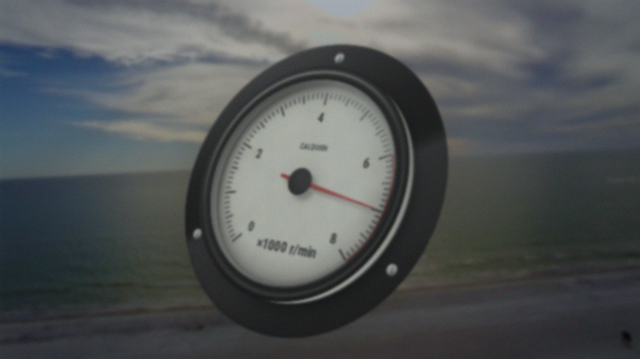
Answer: 7000 rpm
